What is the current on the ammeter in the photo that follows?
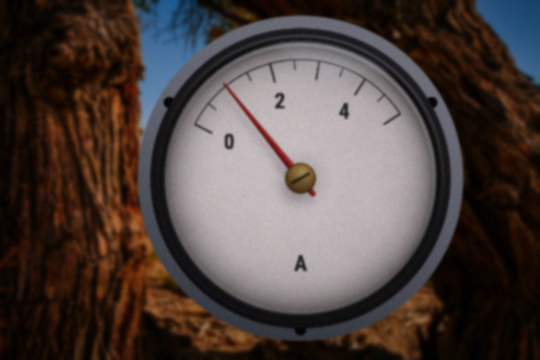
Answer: 1 A
